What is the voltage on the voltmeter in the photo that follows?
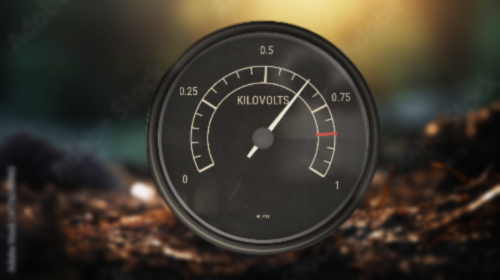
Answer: 0.65 kV
